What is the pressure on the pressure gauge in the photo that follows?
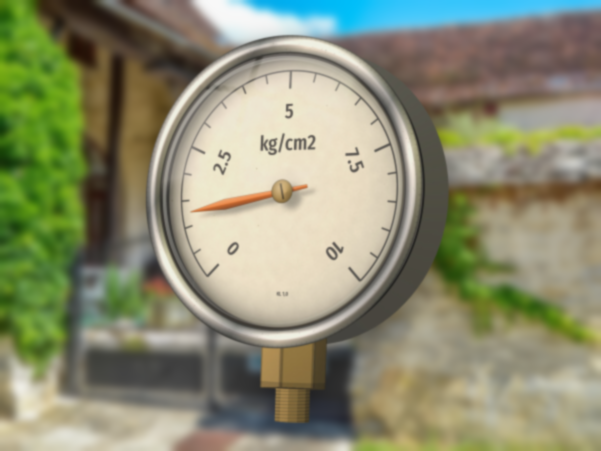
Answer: 1.25 kg/cm²
